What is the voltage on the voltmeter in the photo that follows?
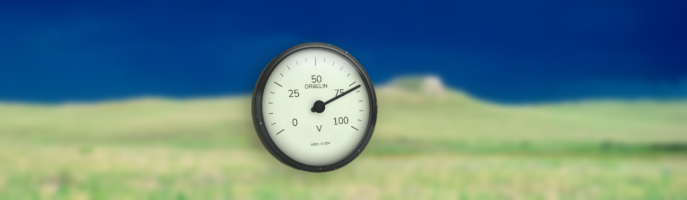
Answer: 77.5 V
